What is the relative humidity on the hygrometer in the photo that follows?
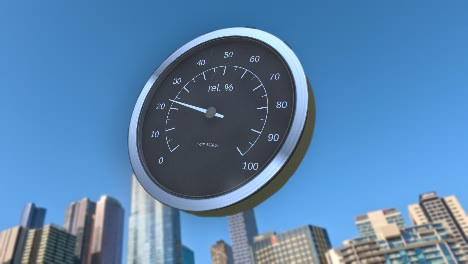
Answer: 22.5 %
